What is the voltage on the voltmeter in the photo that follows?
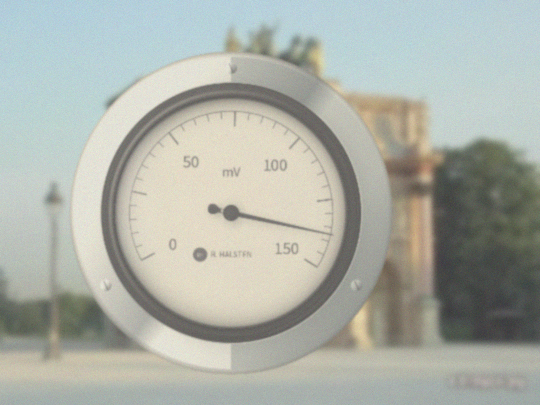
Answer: 137.5 mV
